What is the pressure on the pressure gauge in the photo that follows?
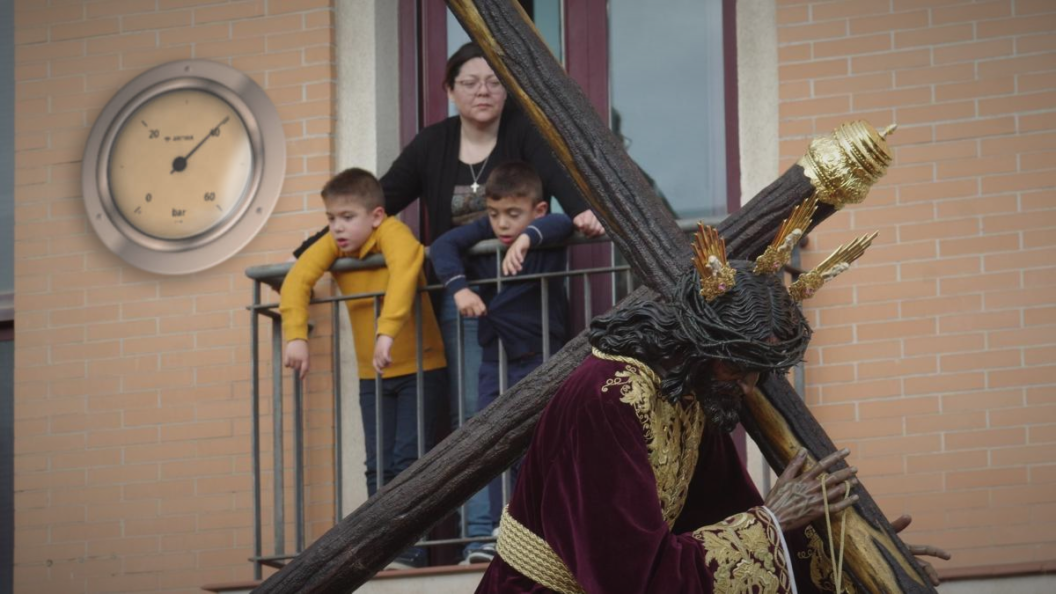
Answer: 40 bar
